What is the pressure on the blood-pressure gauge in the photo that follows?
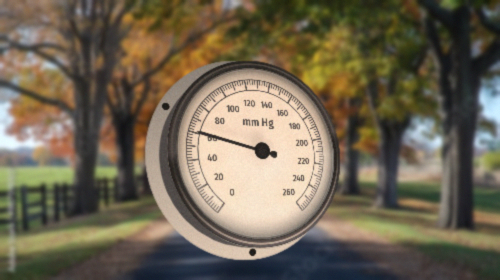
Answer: 60 mmHg
